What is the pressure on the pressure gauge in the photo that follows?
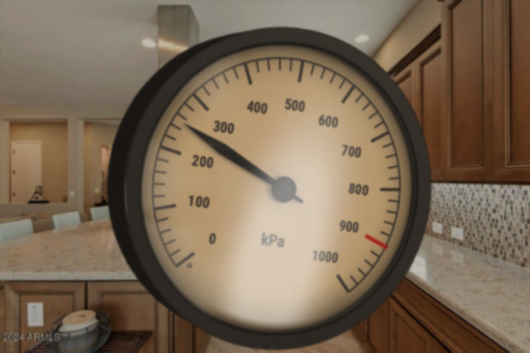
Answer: 250 kPa
